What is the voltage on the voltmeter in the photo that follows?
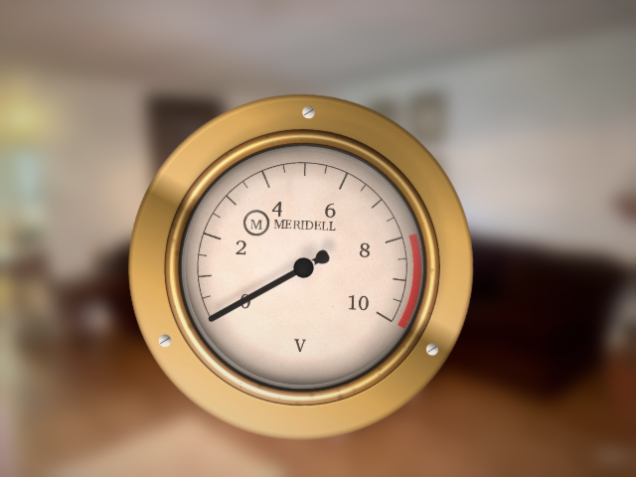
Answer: 0 V
